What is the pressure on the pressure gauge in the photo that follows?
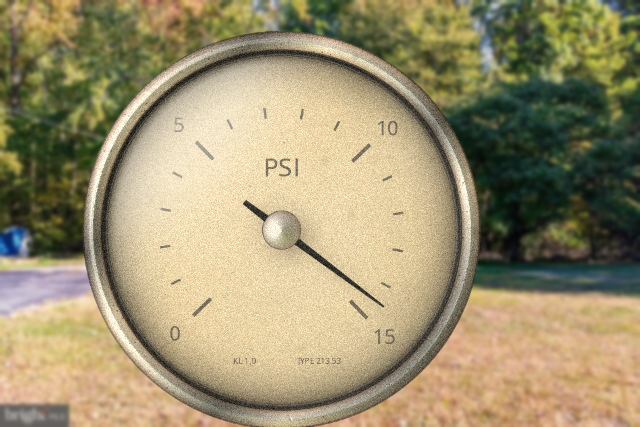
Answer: 14.5 psi
